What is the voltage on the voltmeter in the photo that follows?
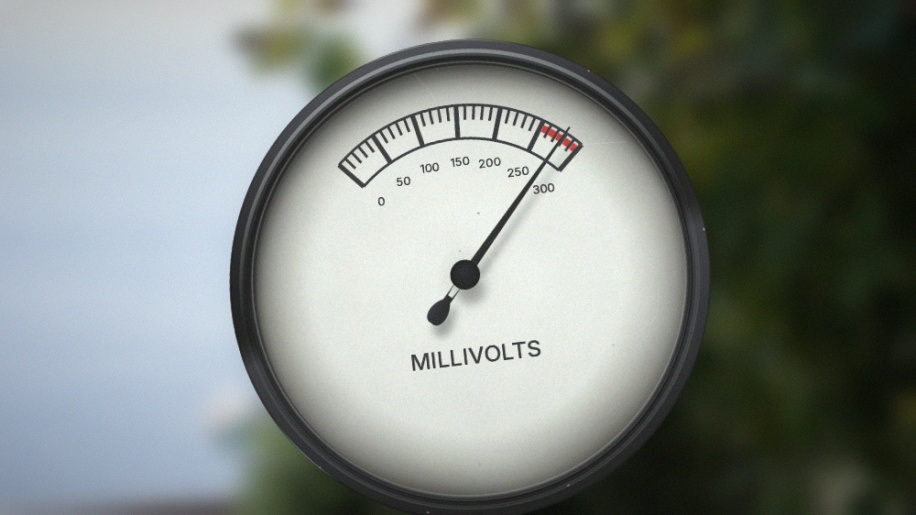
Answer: 280 mV
